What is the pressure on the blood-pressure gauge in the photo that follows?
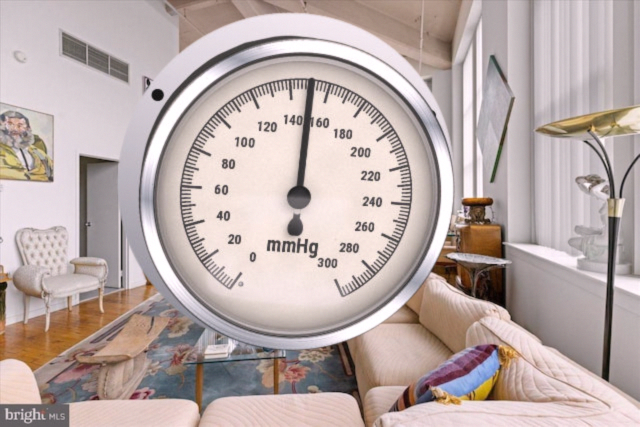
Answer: 150 mmHg
